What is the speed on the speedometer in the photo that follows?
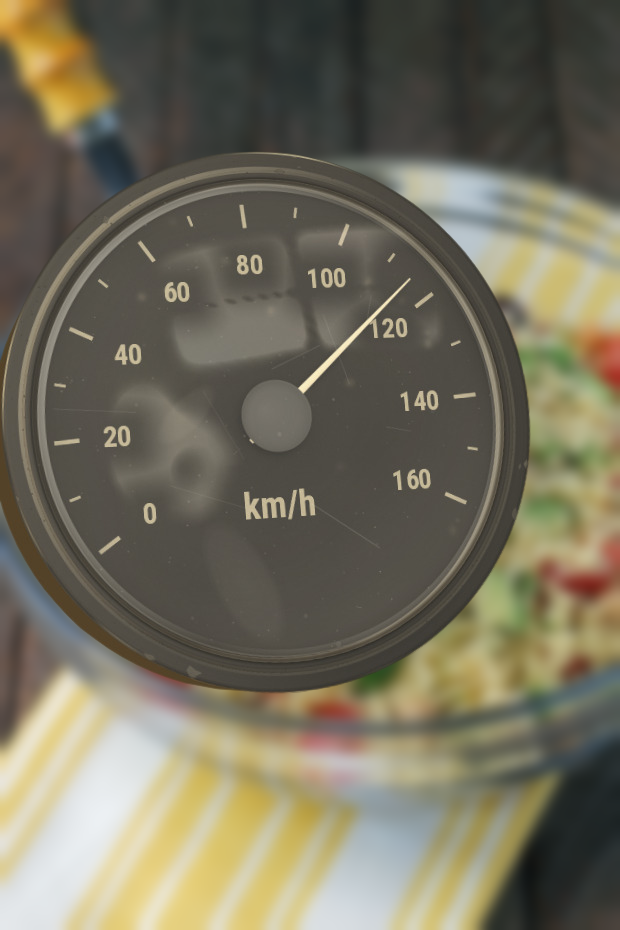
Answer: 115 km/h
